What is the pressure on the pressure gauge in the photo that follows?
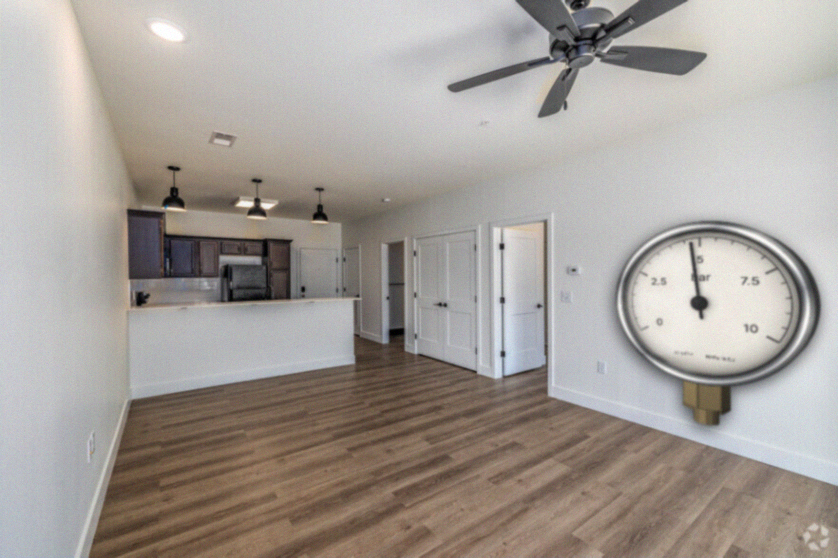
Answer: 4.75 bar
